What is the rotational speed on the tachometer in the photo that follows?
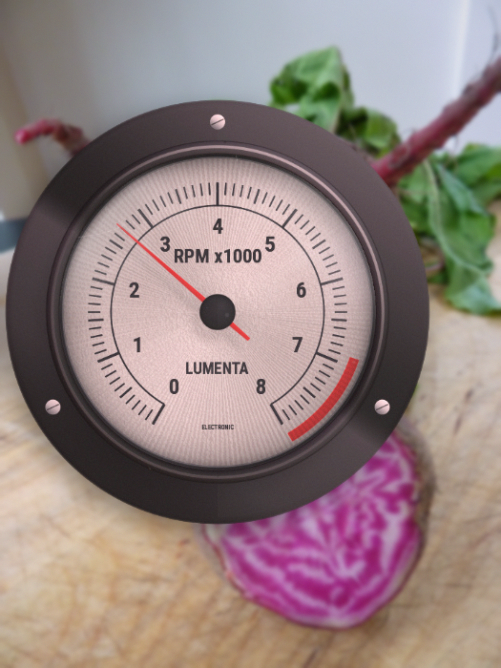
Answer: 2700 rpm
